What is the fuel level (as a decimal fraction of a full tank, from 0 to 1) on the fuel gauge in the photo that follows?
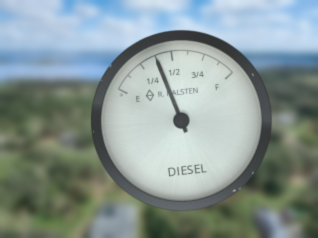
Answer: 0.375
